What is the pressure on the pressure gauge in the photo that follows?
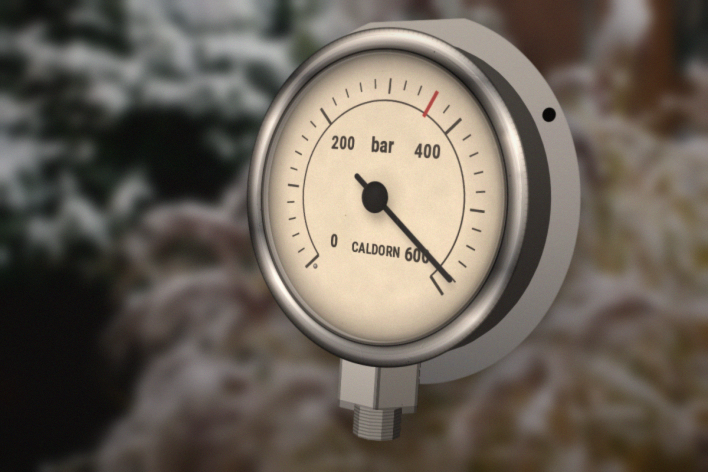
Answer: 580 bar
